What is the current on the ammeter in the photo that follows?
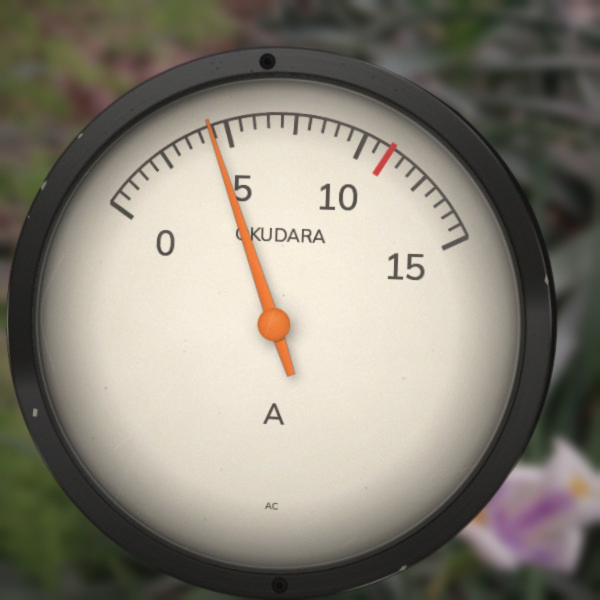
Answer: 4.5 A
